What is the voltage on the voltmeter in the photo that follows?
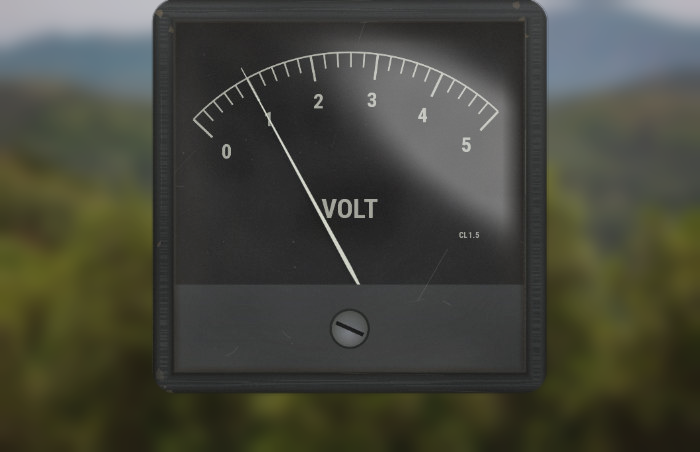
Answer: 1 V
